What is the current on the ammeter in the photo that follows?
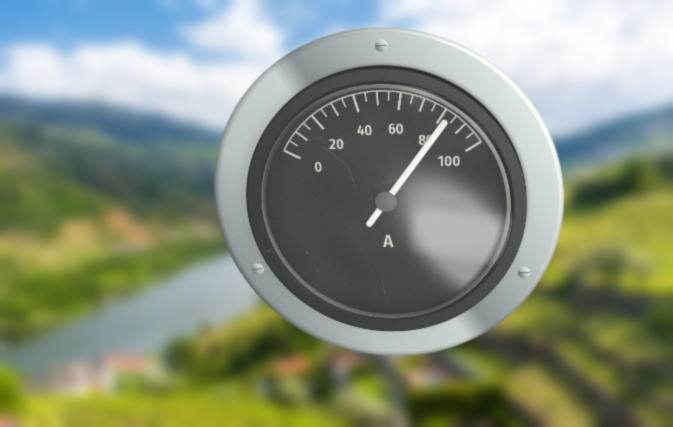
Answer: 82.5 A
